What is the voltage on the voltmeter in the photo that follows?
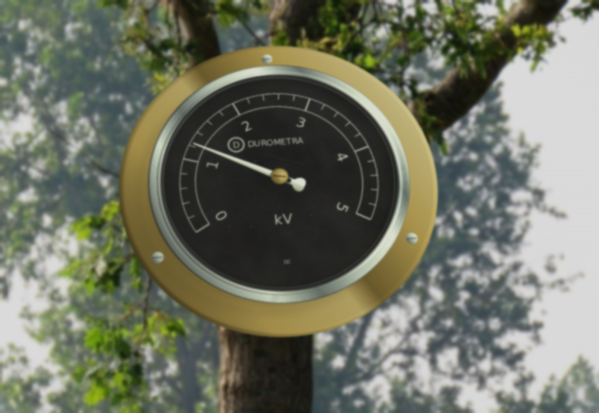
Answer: 1.2 kV
